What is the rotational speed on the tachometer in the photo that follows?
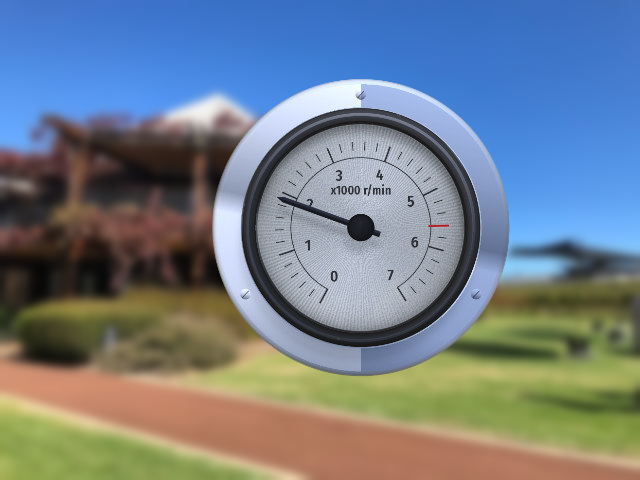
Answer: 1900 rpm
